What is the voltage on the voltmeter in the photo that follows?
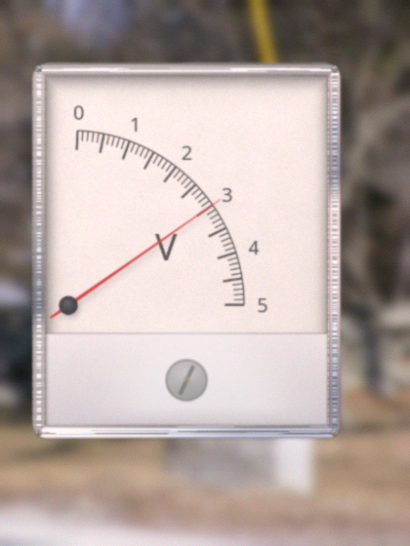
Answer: 3 V
